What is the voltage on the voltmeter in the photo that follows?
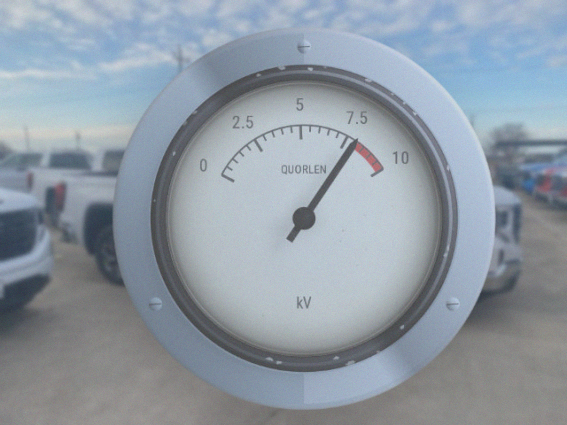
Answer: 8 kV
